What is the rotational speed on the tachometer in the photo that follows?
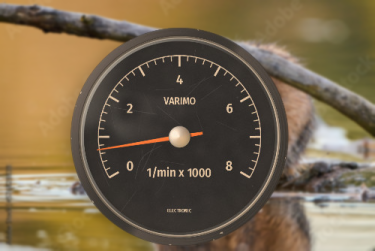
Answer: 700 rpm
